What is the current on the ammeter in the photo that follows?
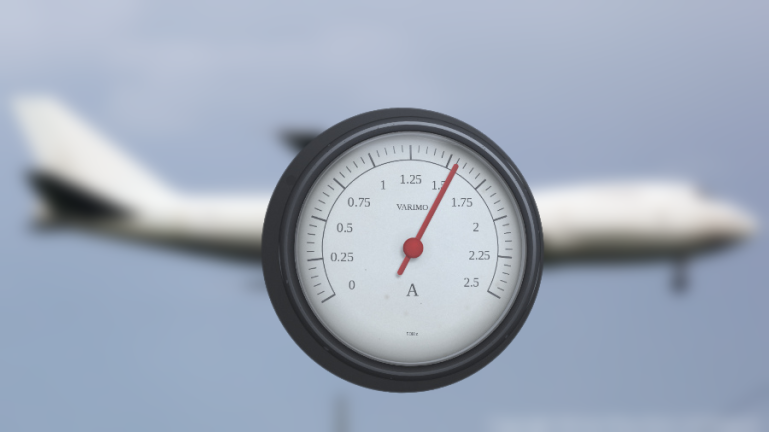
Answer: 1.55 A
